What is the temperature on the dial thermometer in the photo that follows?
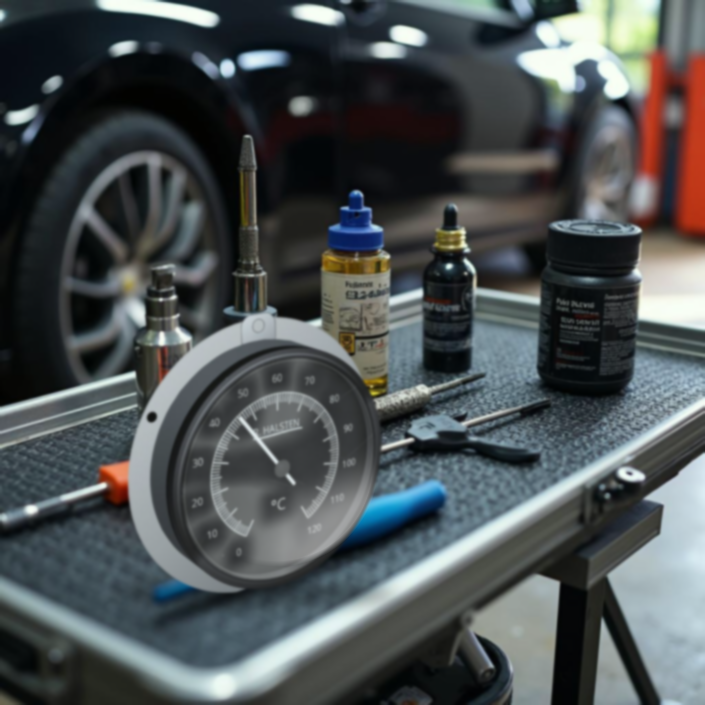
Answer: 45 °C
